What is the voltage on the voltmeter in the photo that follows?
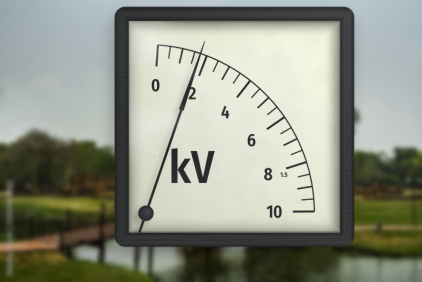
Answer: 1.75 kV
